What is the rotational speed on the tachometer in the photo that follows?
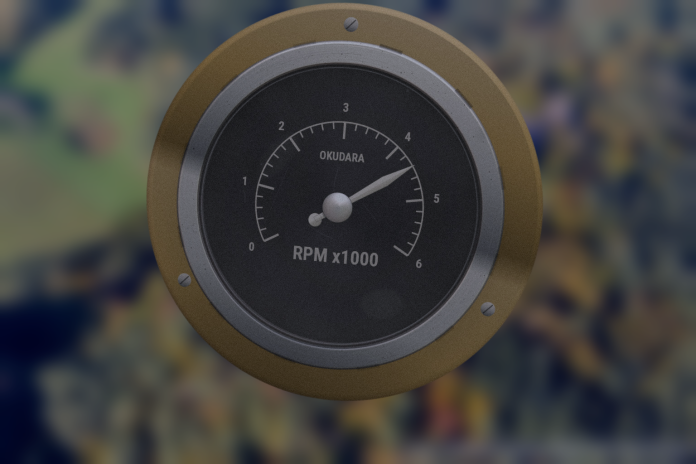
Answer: 4400 rpm
